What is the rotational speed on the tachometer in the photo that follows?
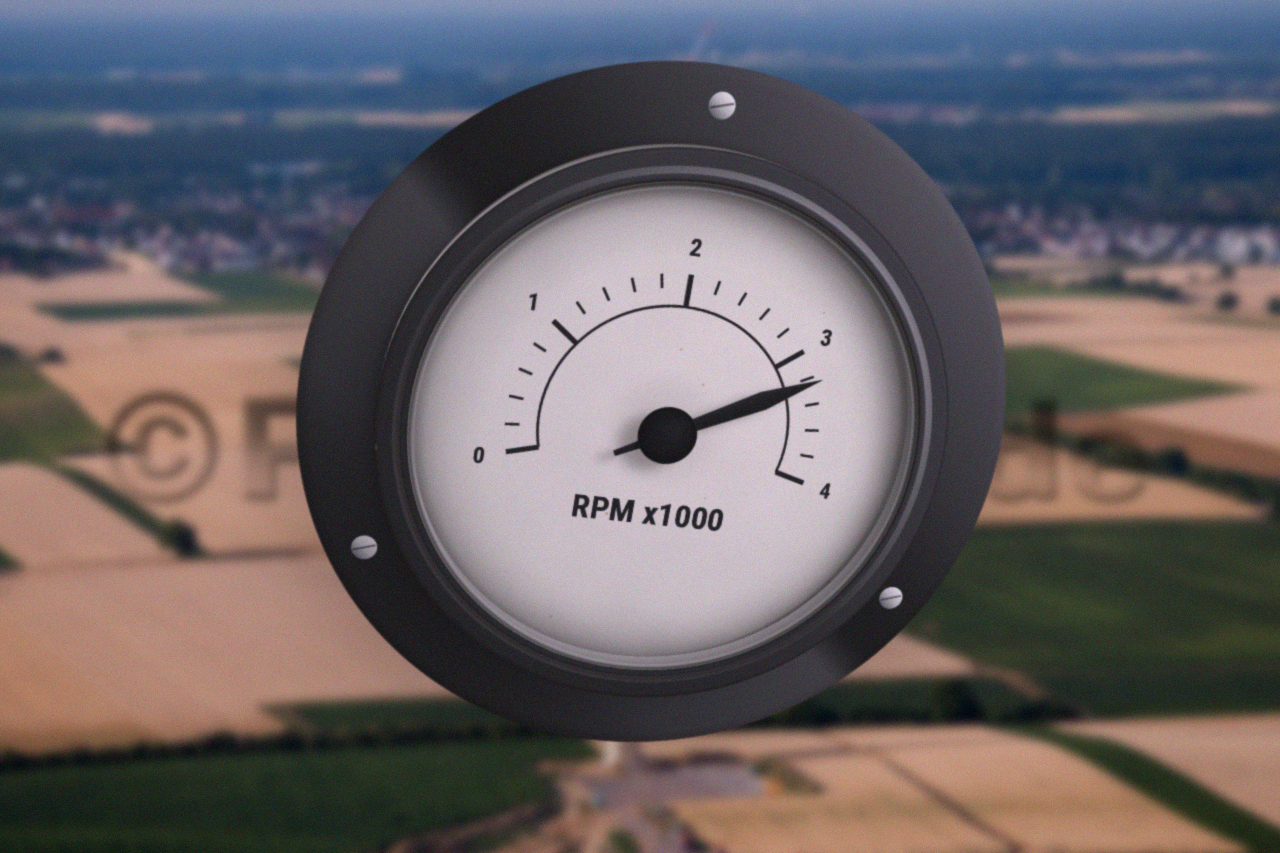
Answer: 3200 rpm
